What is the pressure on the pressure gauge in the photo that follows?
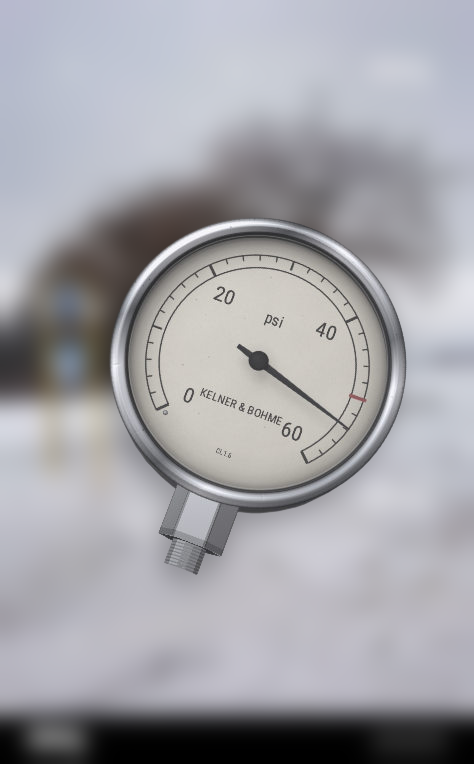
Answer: 54 psi
